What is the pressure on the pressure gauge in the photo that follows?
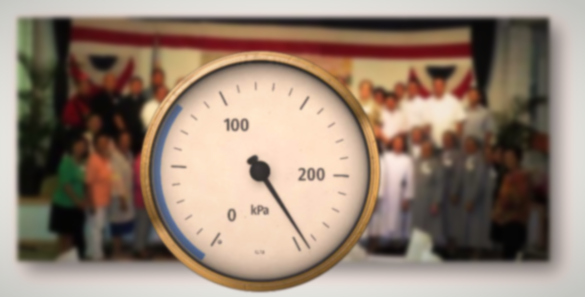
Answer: 245 kPa
